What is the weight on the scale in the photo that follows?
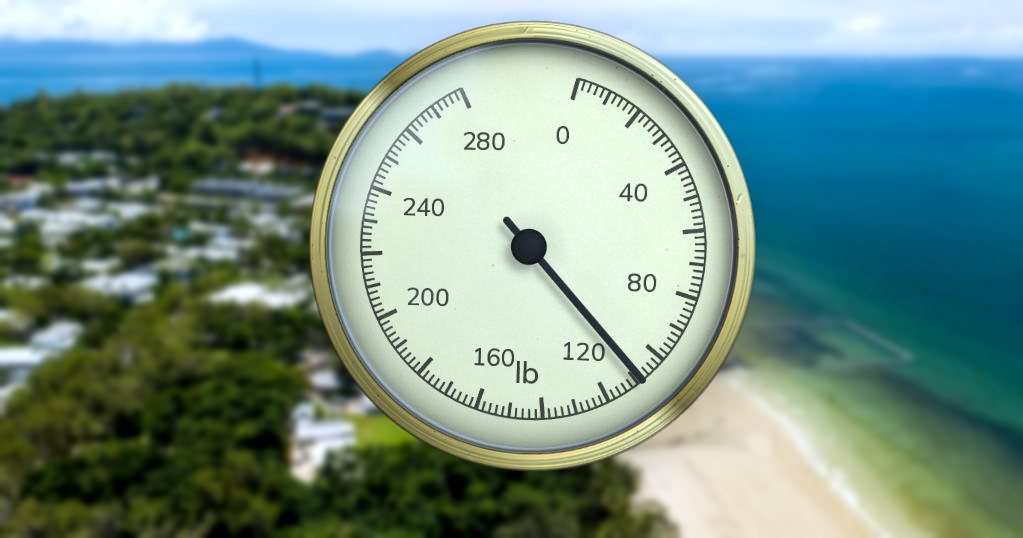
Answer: 108 lb
